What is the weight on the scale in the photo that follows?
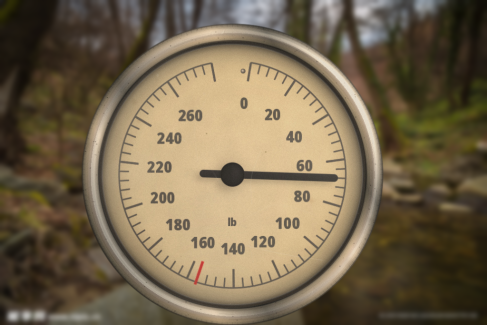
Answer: 68 lb
